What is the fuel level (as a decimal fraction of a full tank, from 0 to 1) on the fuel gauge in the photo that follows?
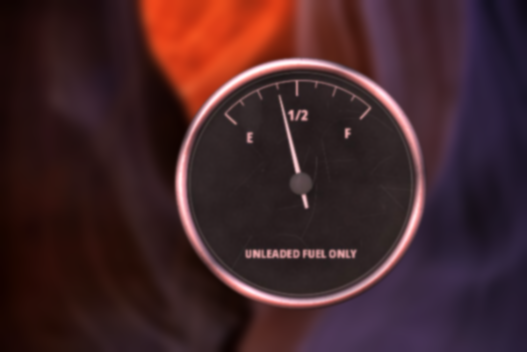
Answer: 0.375
